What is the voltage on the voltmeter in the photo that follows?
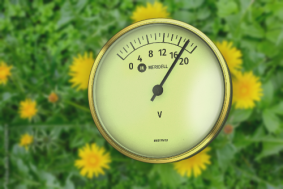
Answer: 18 V
